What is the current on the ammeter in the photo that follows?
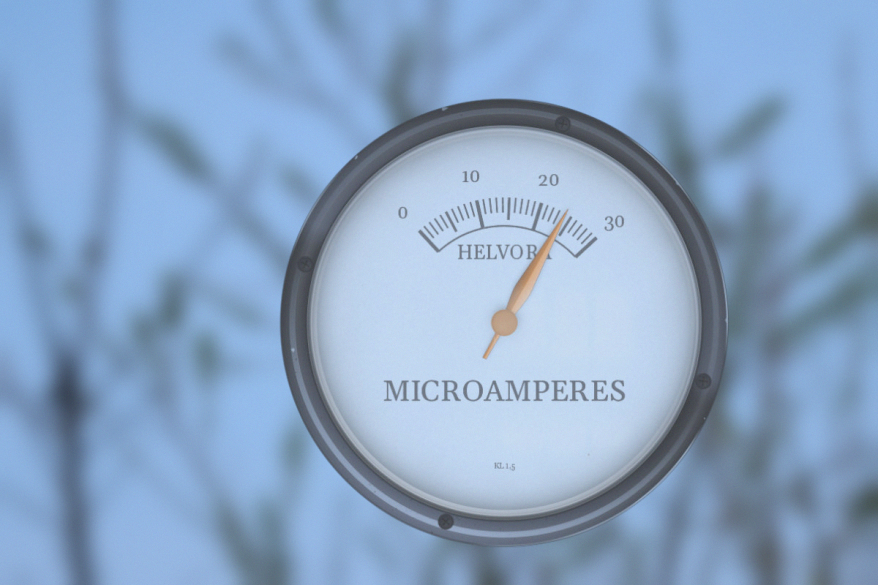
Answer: 24 µA
